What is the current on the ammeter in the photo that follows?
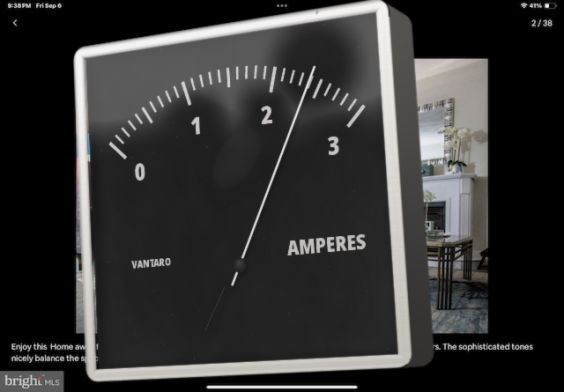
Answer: 2.4 A
